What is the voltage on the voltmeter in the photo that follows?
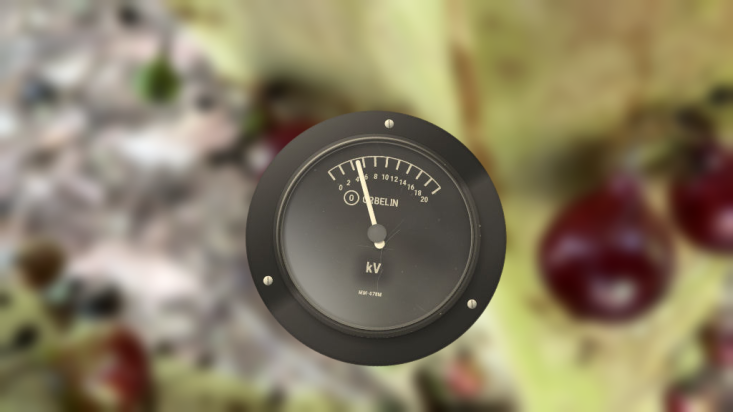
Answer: 5 kV
